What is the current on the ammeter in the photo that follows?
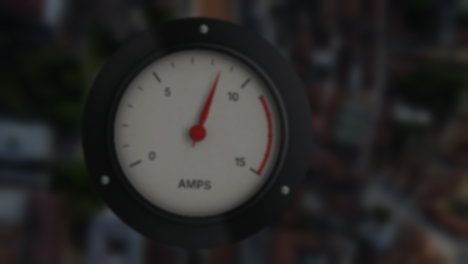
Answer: 8.5 A
